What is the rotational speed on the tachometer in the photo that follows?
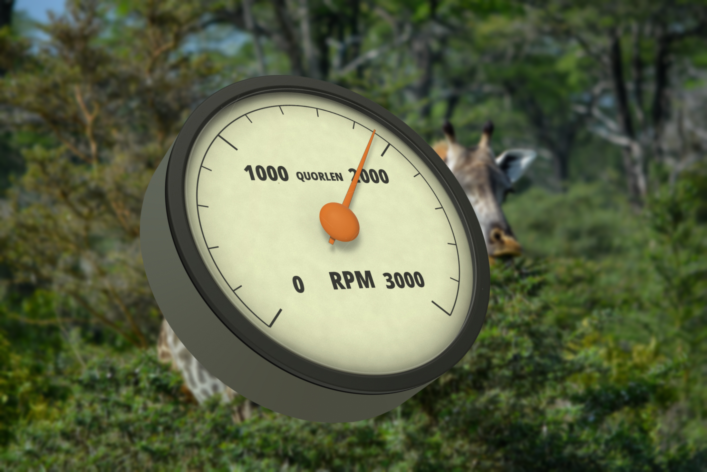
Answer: 1900 rpm
